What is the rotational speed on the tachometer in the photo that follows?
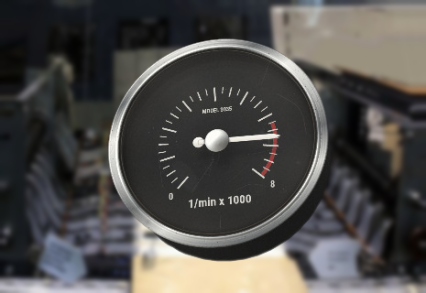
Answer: 6750 rpm
